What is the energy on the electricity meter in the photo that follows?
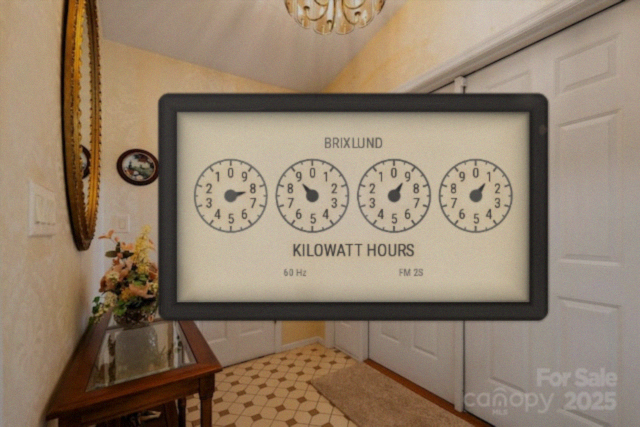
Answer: 7891 kWh
